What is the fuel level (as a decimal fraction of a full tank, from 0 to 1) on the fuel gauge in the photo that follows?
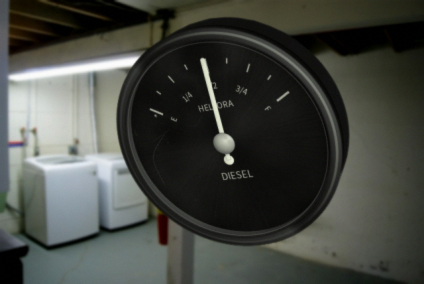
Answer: 0.5
